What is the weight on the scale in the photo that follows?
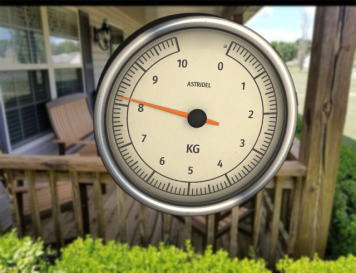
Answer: 8.2 kg
